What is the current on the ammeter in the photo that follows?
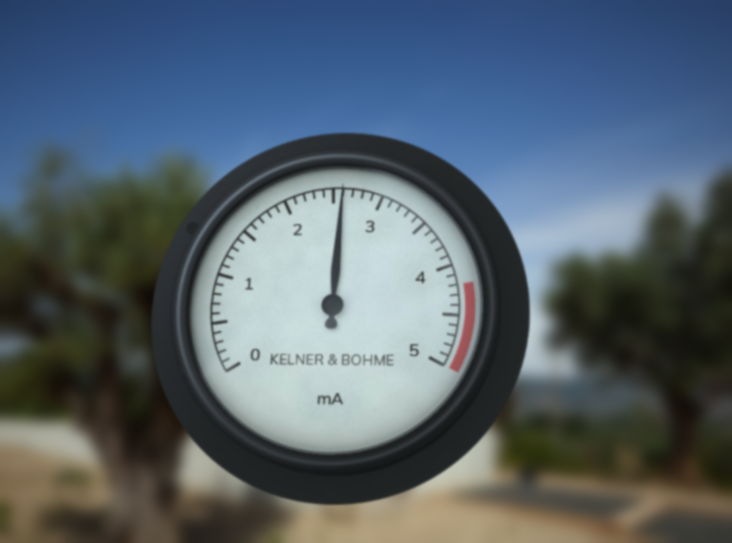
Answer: 2.6 mA
